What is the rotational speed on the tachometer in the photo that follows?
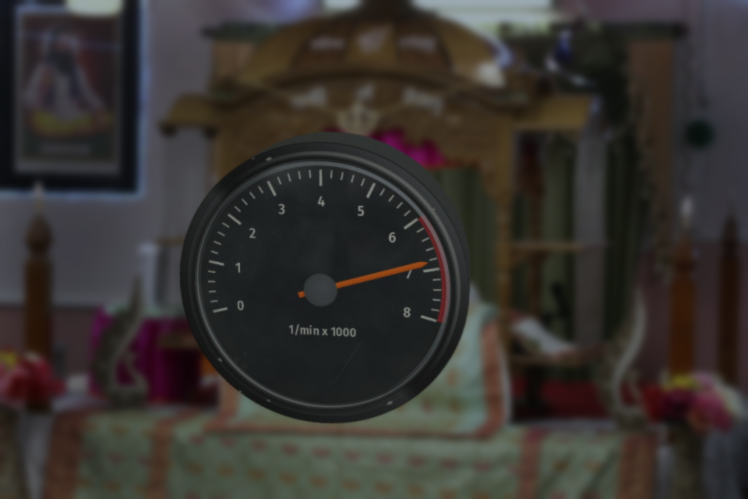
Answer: 6800 rpm
